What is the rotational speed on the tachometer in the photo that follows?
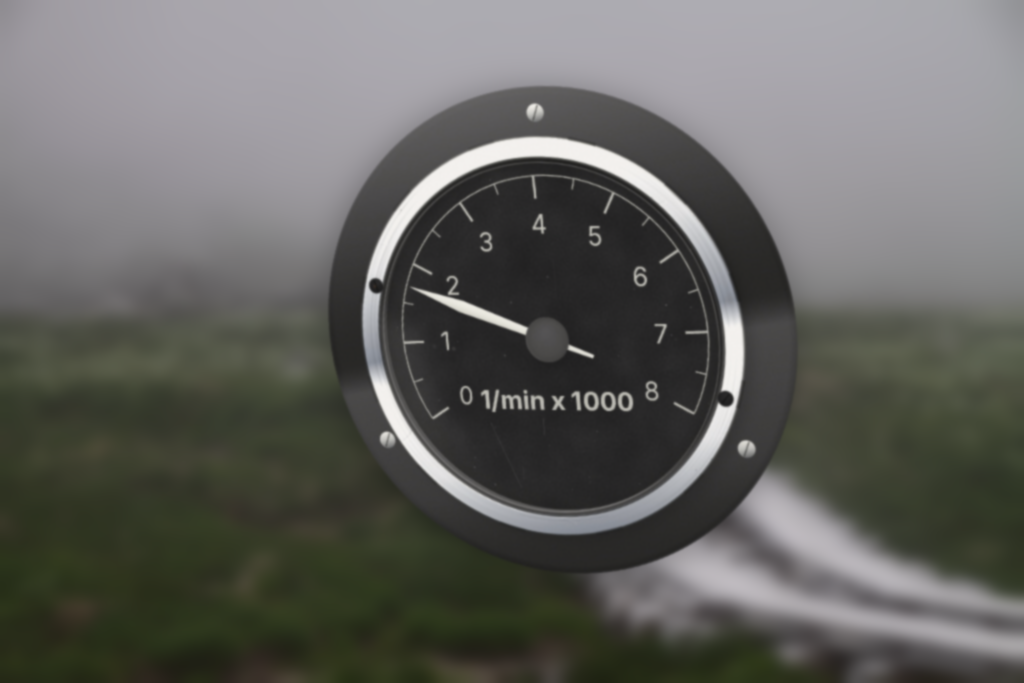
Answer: 1750 rpm
